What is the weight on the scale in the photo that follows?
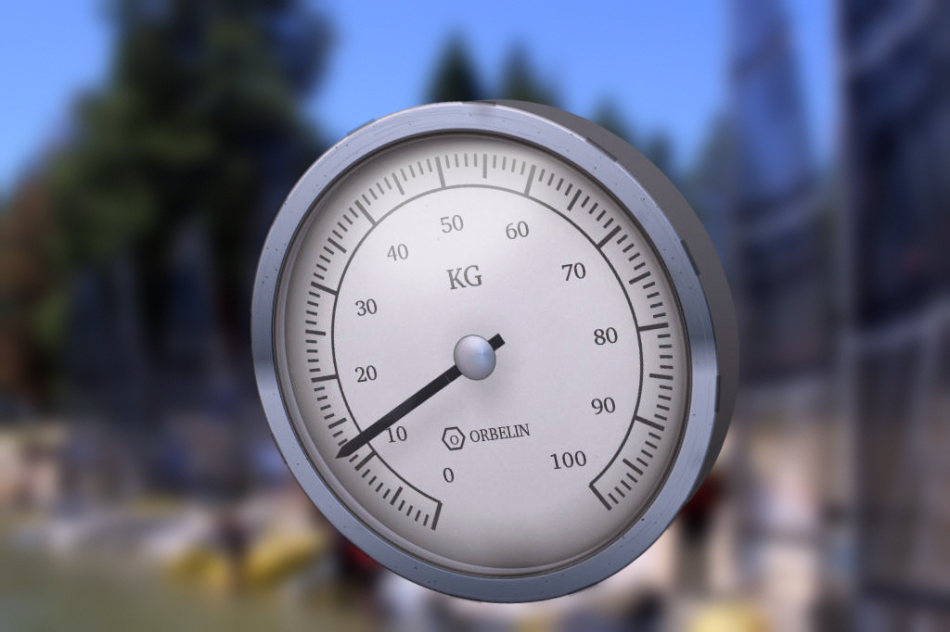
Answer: 12 kg
